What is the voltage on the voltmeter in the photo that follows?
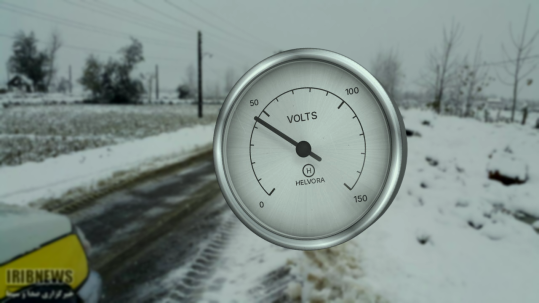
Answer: 45 V
